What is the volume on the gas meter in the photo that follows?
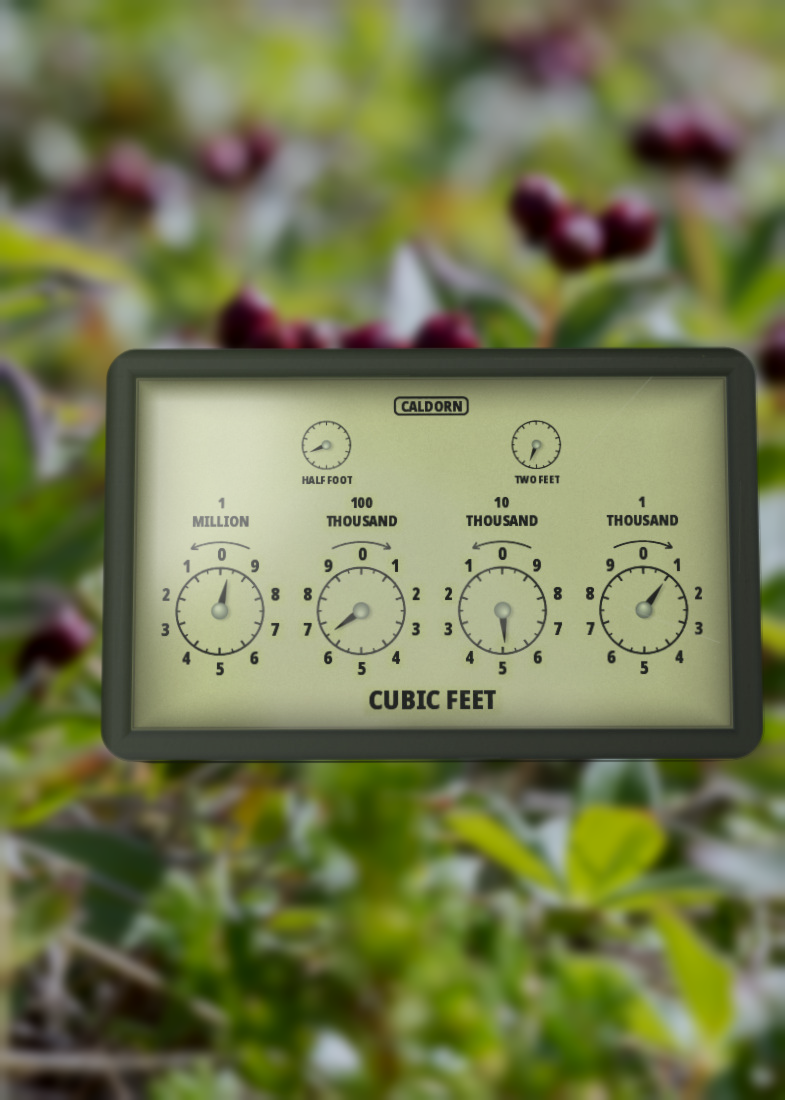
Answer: 965100 ft³
